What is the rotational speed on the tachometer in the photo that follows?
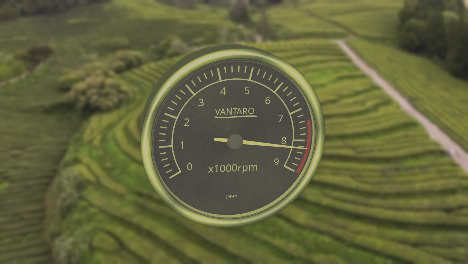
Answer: 8200 rpm
